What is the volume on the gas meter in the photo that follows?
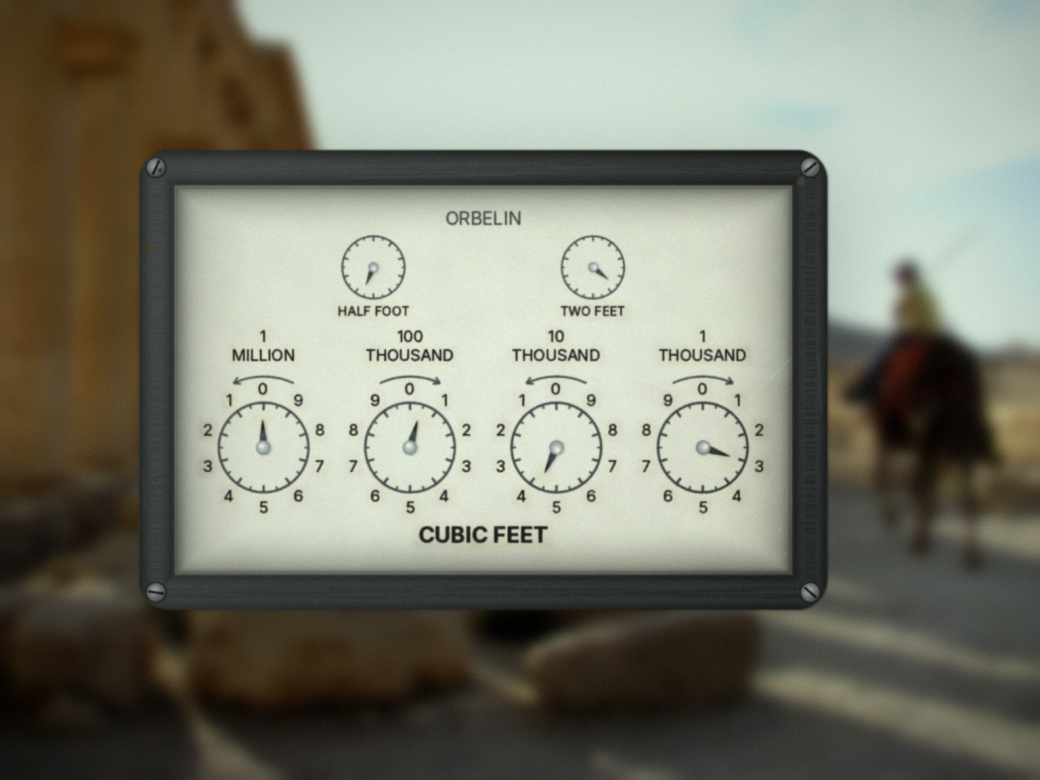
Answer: 4300 ft³
